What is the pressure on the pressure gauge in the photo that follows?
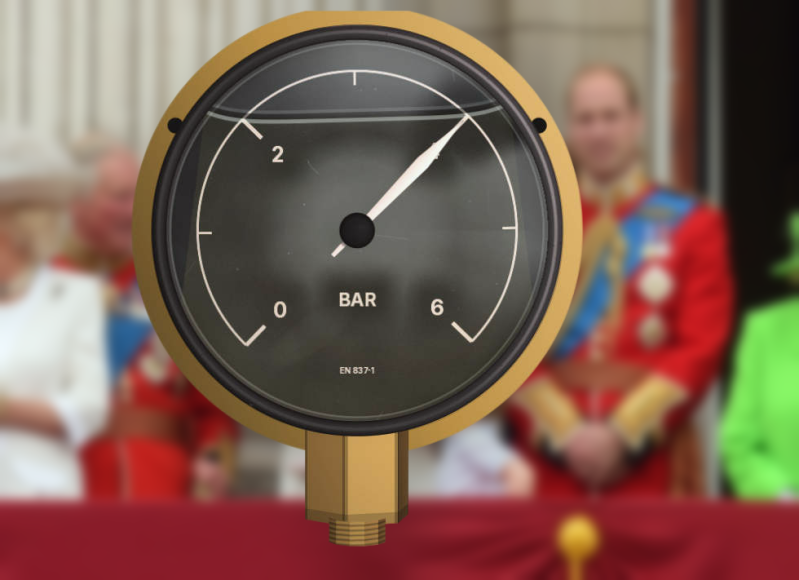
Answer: 4 bar
